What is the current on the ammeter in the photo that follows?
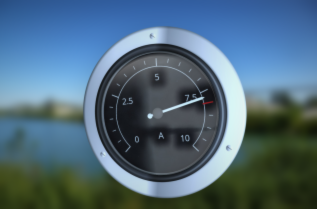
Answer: 7.75 A
